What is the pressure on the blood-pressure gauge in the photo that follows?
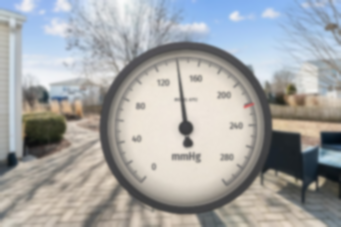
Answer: 140 mmHg
